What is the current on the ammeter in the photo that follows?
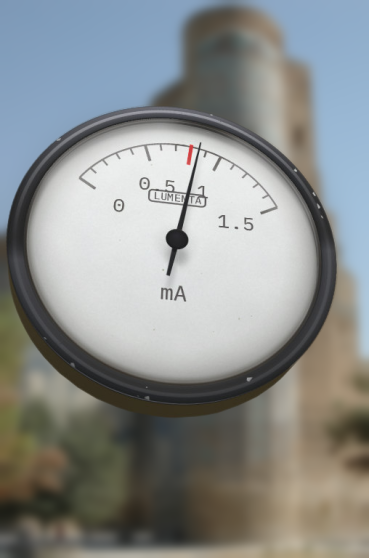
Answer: 0.85 mA
